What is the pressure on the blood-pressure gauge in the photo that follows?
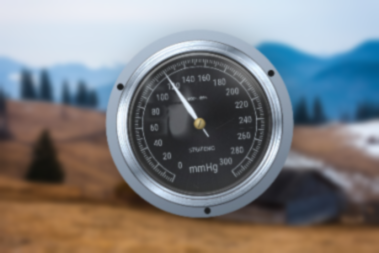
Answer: 120 mmHg
